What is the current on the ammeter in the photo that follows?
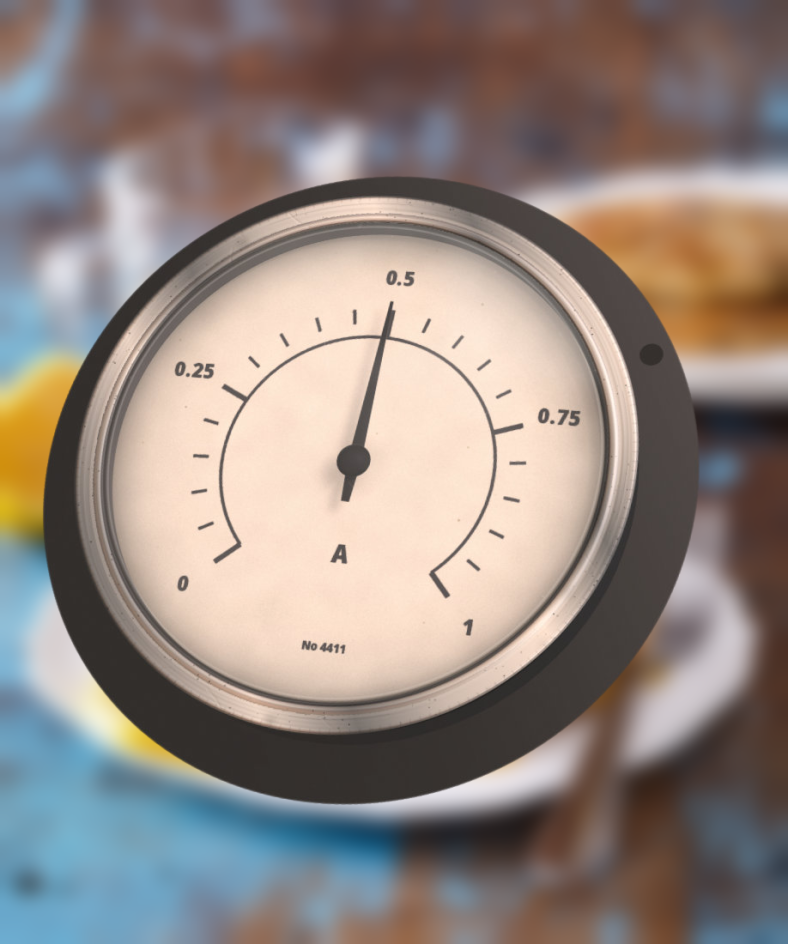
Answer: 0.5 A
